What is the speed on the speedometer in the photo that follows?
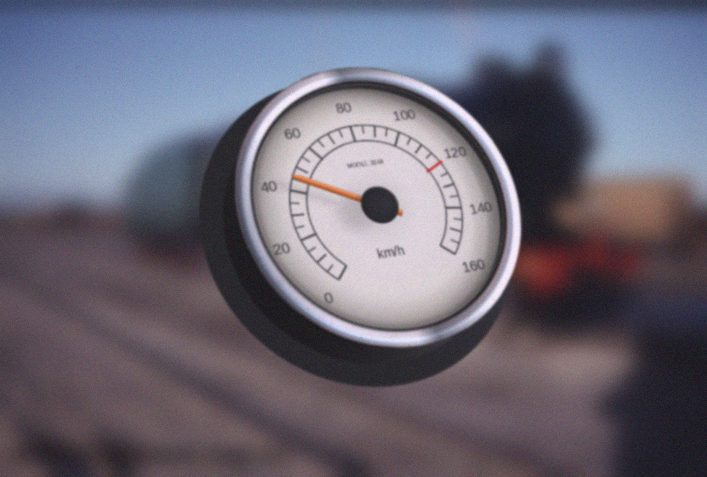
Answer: 45 km/h
